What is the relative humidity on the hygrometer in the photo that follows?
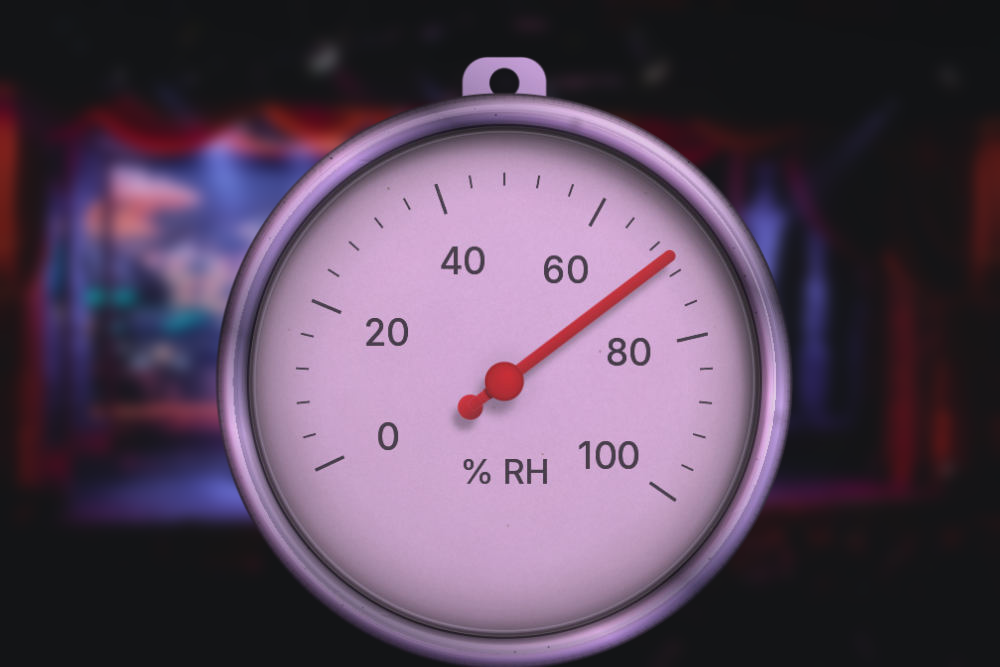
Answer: 70 %
